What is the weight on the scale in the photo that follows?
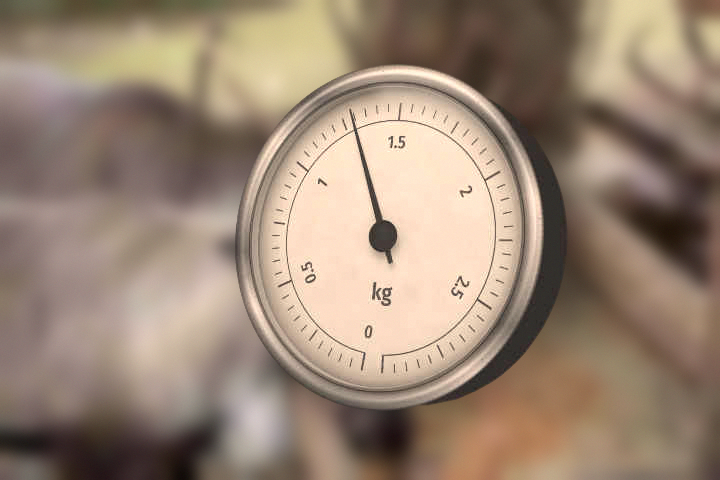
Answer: 1.3 kg
